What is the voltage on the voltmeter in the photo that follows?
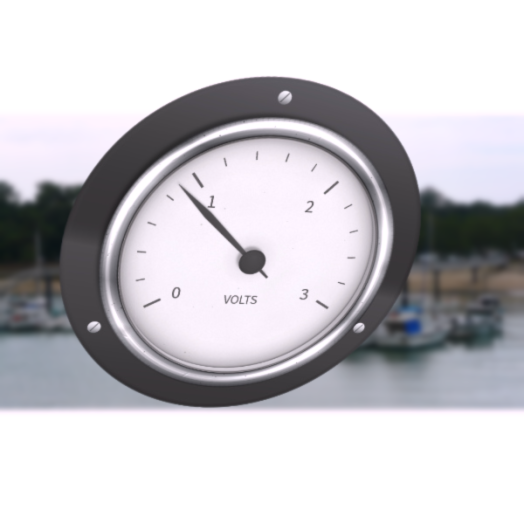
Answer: 0.9 V
